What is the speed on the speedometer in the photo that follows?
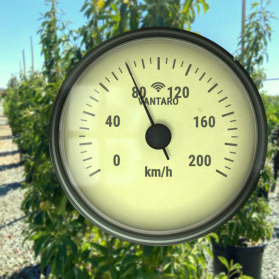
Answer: 80 km/h
